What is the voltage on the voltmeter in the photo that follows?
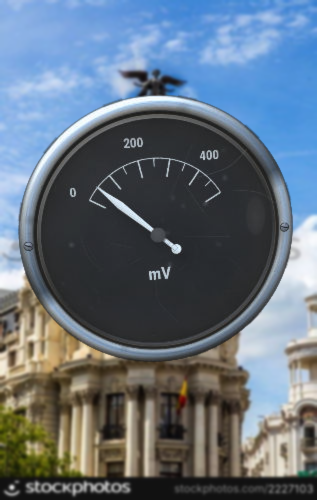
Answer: 50 mV
